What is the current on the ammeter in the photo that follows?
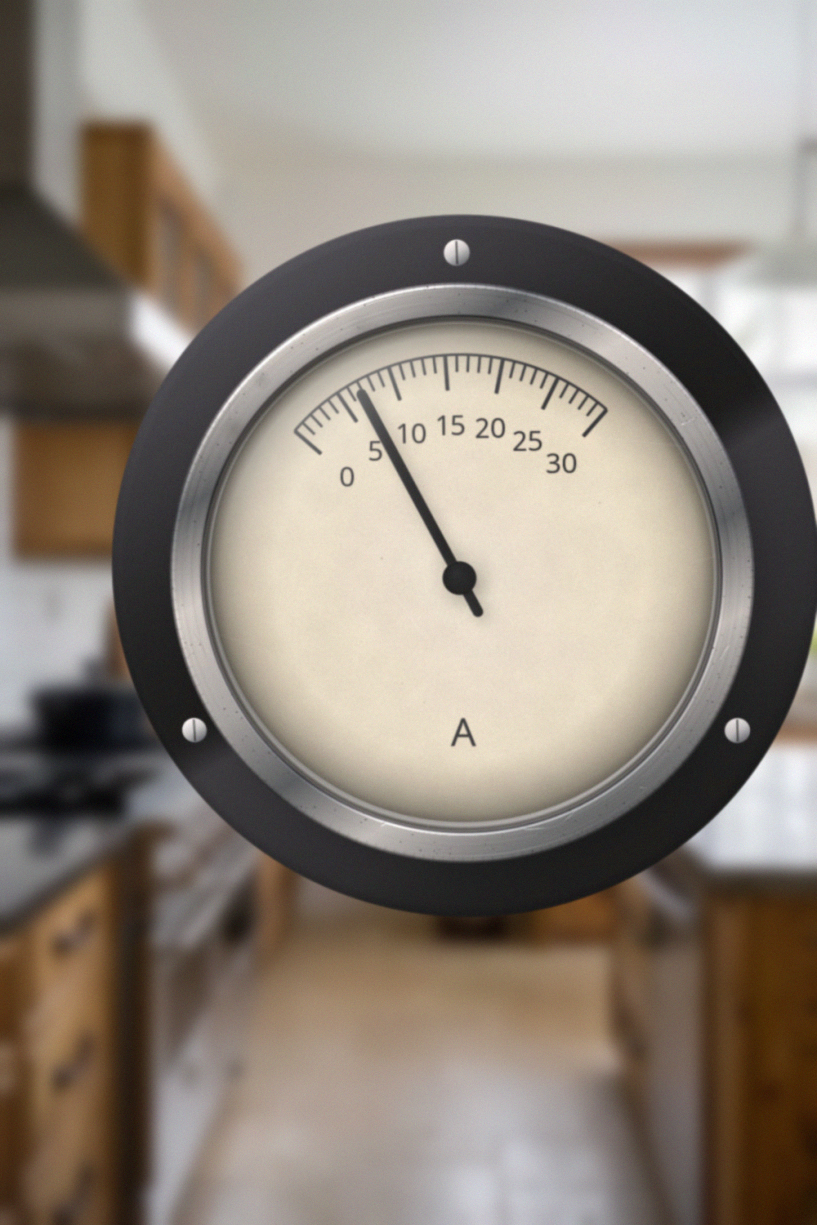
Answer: 7 A
